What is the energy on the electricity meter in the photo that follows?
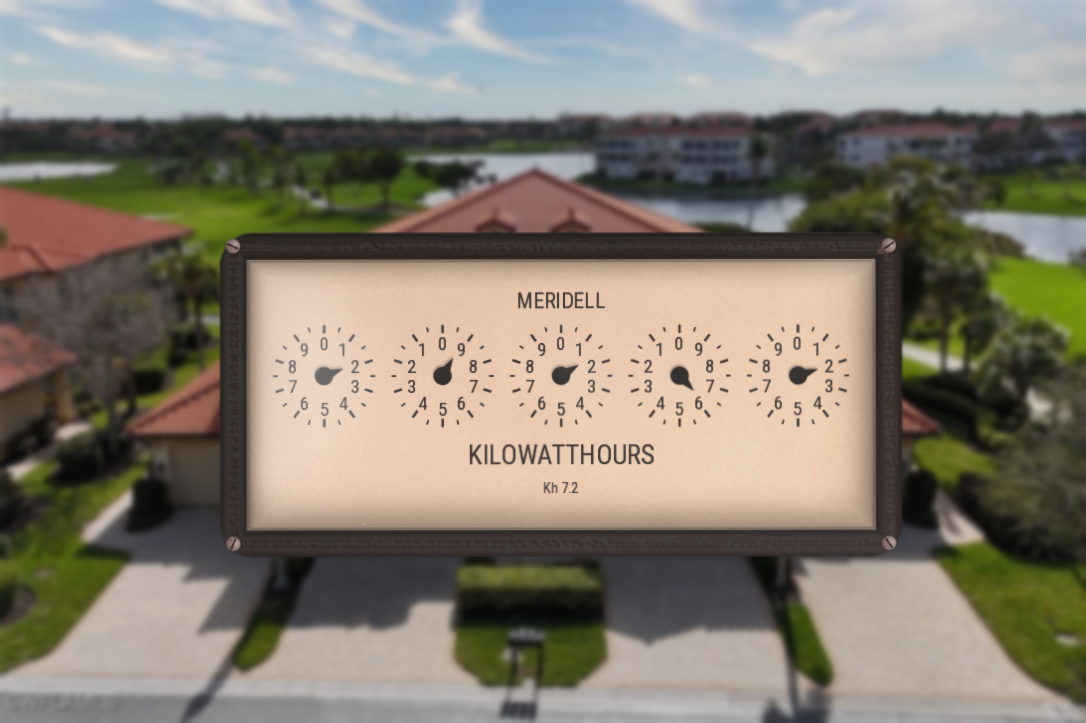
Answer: 19162 kWh
